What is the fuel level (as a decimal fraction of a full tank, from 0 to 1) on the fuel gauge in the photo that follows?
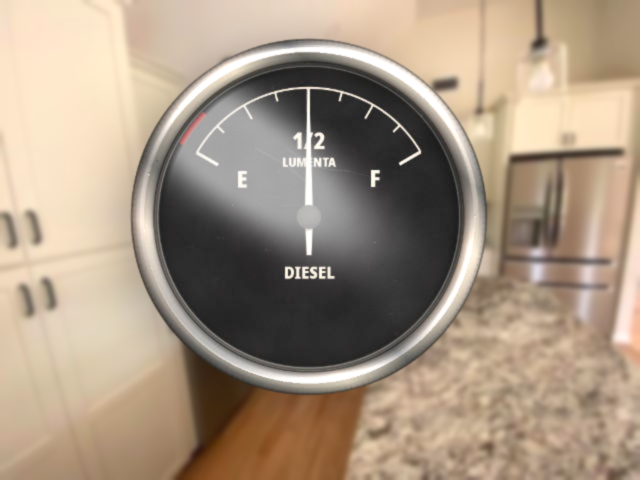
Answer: 0.5
